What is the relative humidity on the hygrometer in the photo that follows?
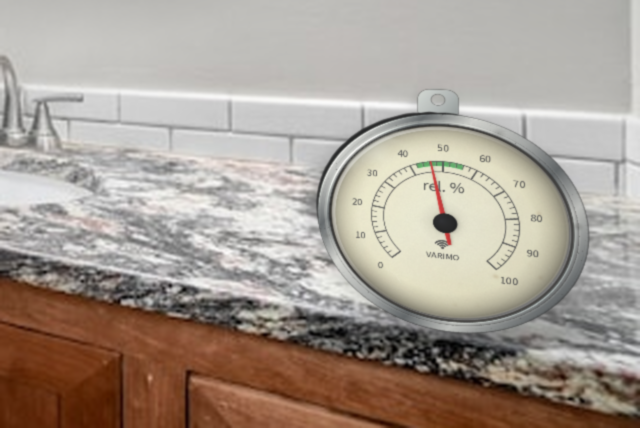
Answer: 46 %
